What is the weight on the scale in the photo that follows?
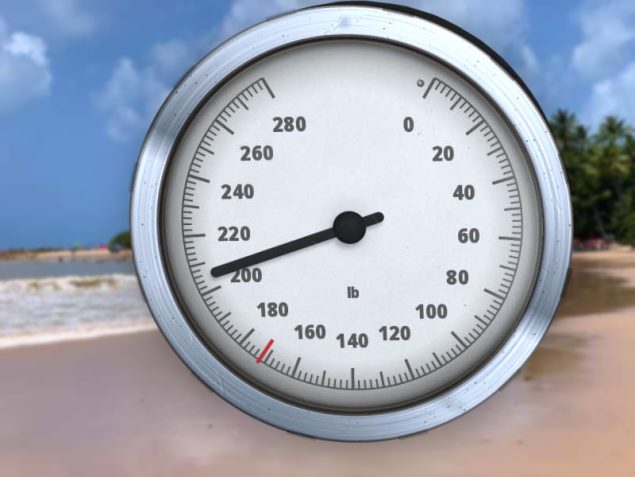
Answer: 206 lb
